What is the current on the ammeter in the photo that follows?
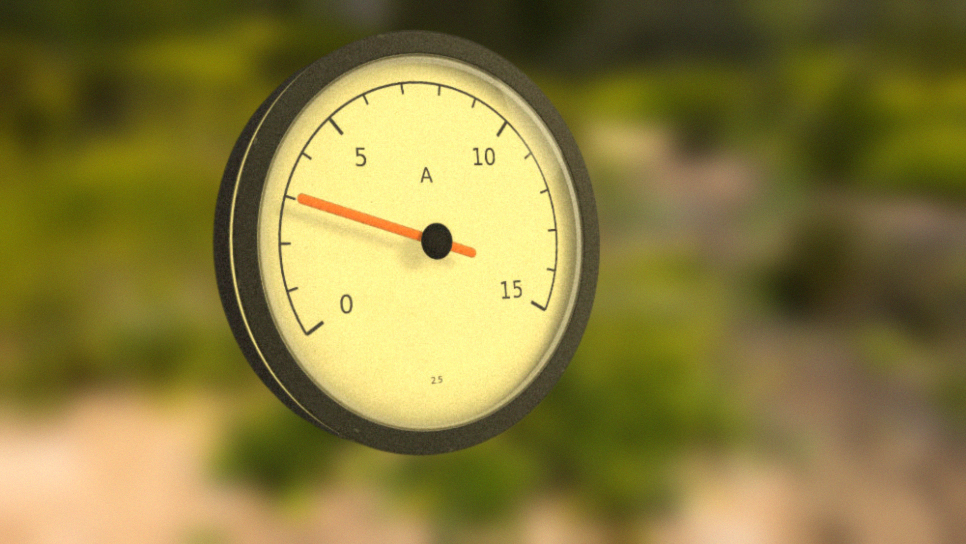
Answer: 3 A
